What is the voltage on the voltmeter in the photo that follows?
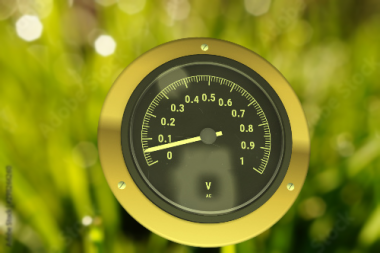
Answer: 0.05 V
